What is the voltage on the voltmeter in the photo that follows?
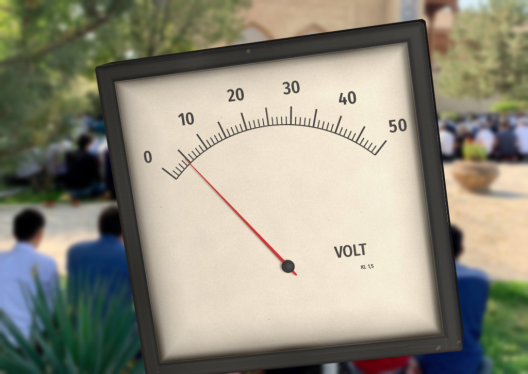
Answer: 5 V
